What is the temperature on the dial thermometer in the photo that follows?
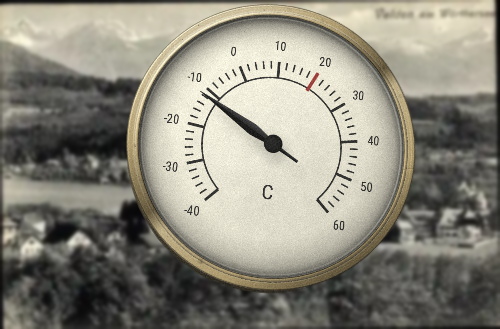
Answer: -12 °C
